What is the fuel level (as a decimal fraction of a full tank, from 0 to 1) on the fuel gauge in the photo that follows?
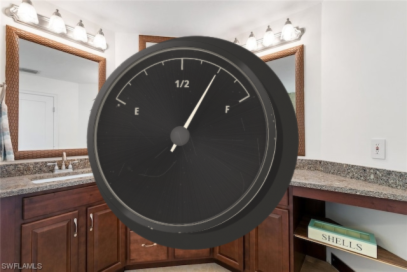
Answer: 0.75
